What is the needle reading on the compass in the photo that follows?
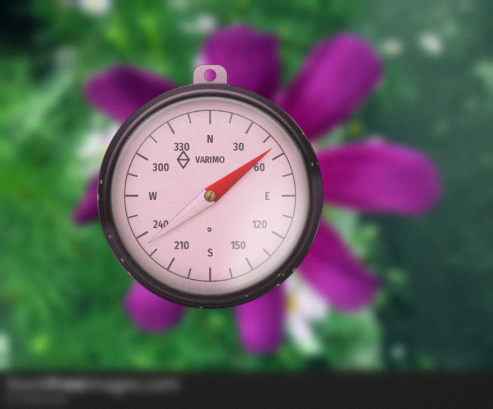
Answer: 52.5 °
